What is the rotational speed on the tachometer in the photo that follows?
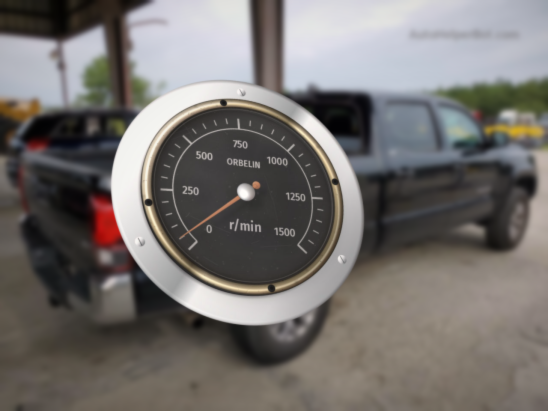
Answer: 50 rpm
